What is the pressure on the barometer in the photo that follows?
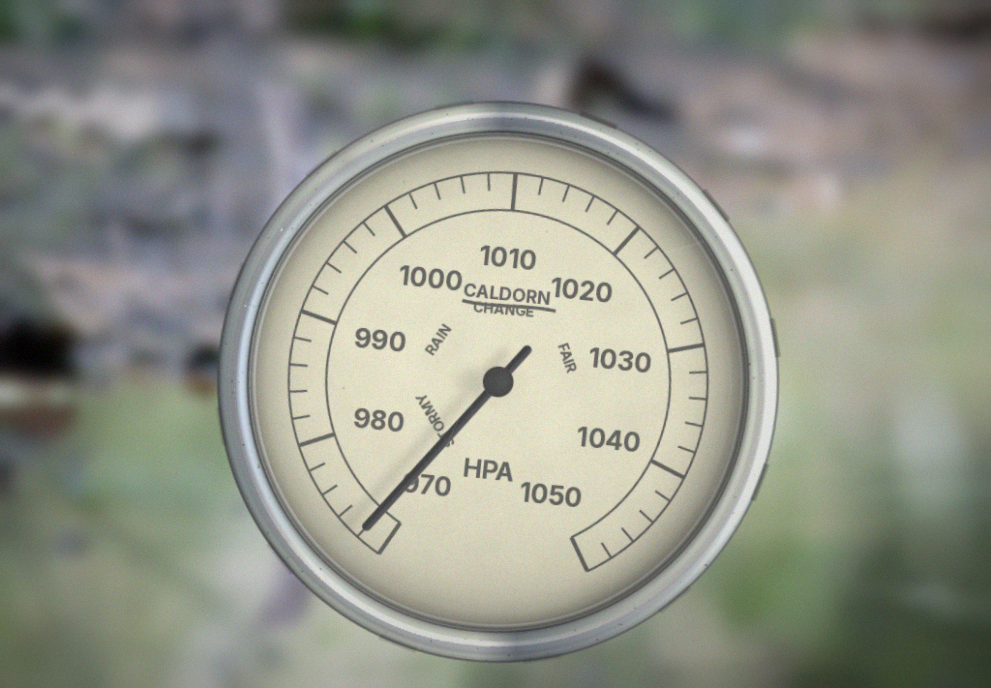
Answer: 972 hPa
